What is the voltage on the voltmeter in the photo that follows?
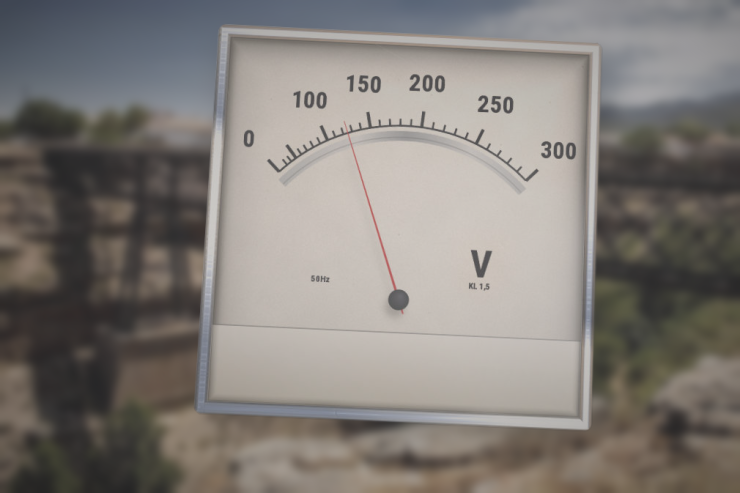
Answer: 125 V
